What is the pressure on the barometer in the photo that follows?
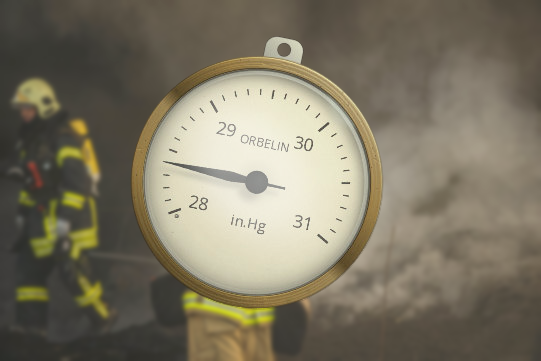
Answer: 28.4 inHg
